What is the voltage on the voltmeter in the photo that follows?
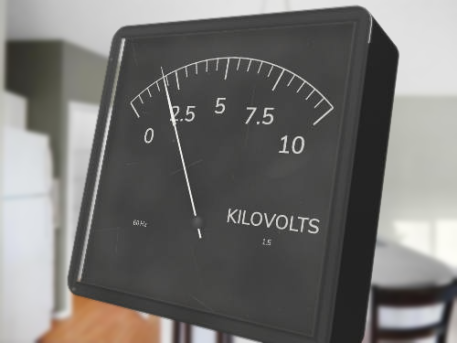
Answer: 2 kV
